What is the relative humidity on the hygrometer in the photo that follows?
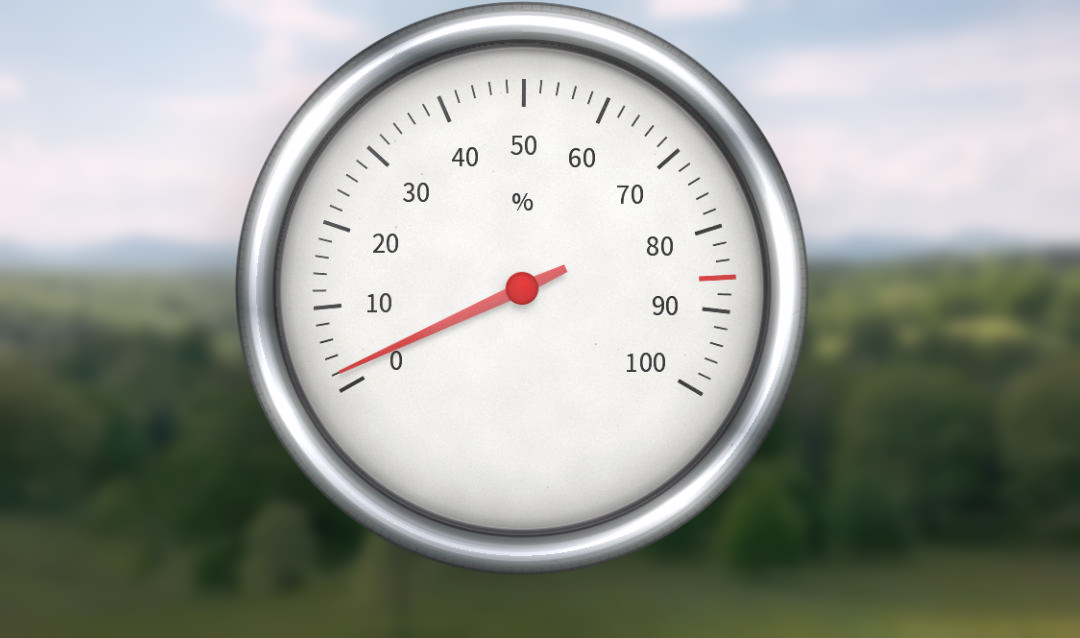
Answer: 2 %
